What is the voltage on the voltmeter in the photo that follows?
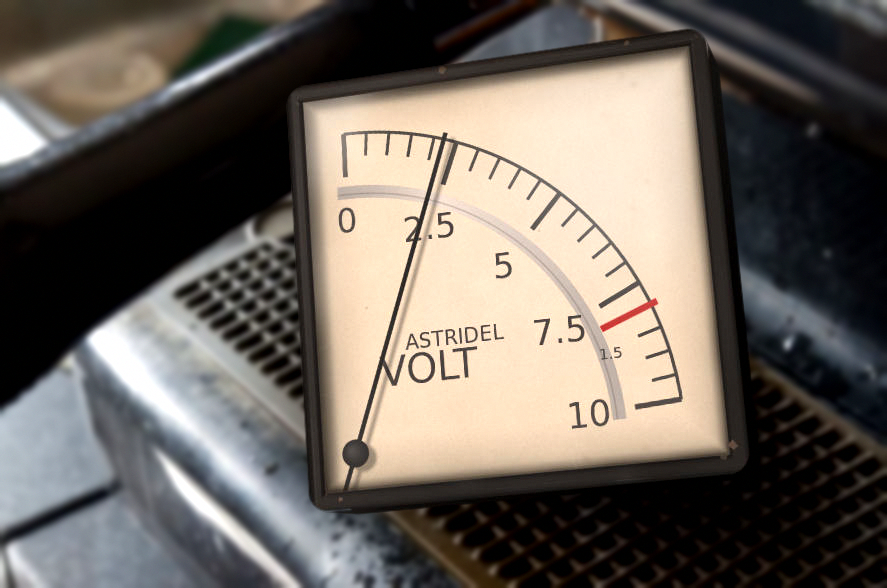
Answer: 2.25 V
